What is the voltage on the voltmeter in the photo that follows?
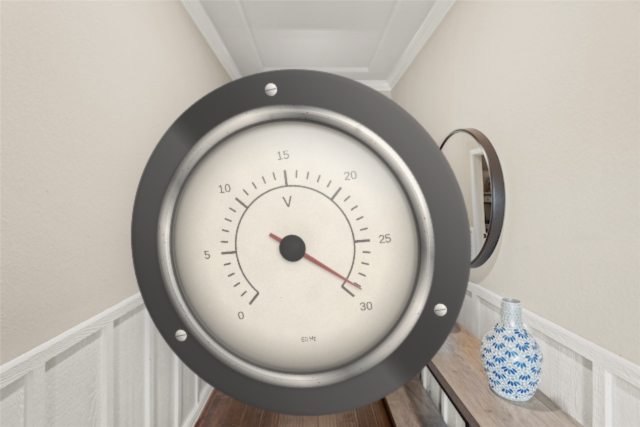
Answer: 29 V
